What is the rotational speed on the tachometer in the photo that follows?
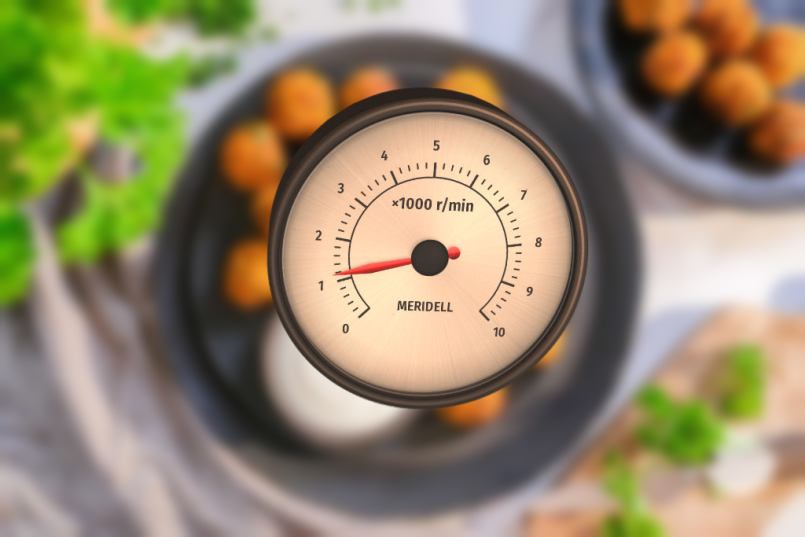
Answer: 1200 rpm
